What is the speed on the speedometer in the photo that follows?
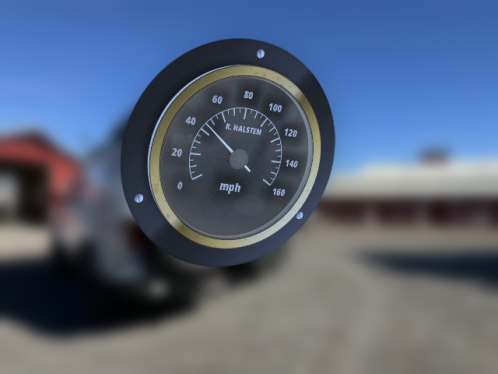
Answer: 45 mph
